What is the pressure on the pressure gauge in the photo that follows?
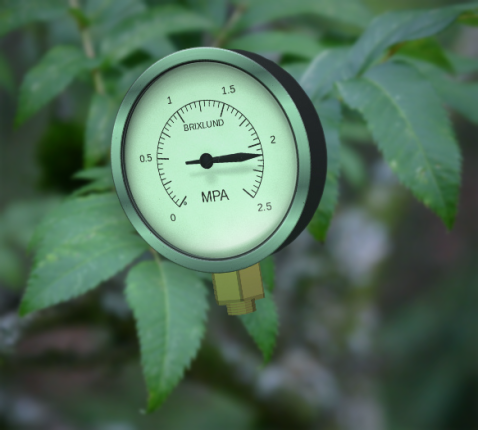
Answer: 2.1 MPa
